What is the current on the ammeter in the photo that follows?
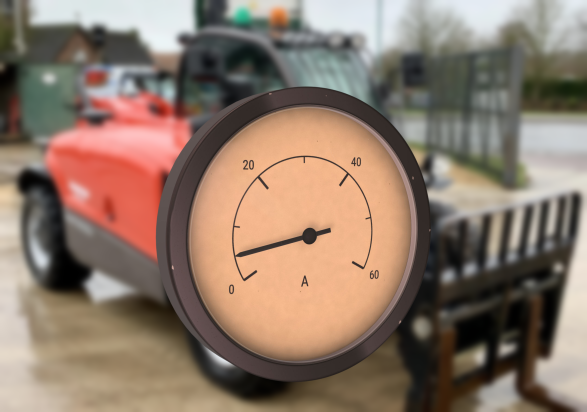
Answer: 5 A
